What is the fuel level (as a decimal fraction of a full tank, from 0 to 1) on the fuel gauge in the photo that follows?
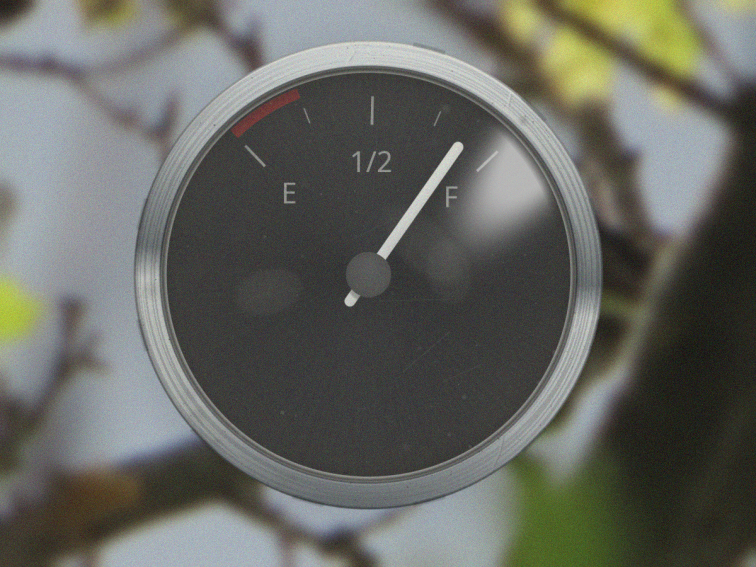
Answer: 0.875
